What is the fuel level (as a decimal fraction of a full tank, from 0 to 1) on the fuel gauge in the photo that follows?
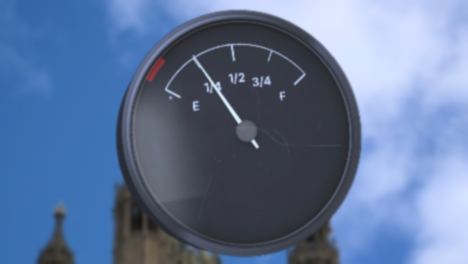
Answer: 0.25
